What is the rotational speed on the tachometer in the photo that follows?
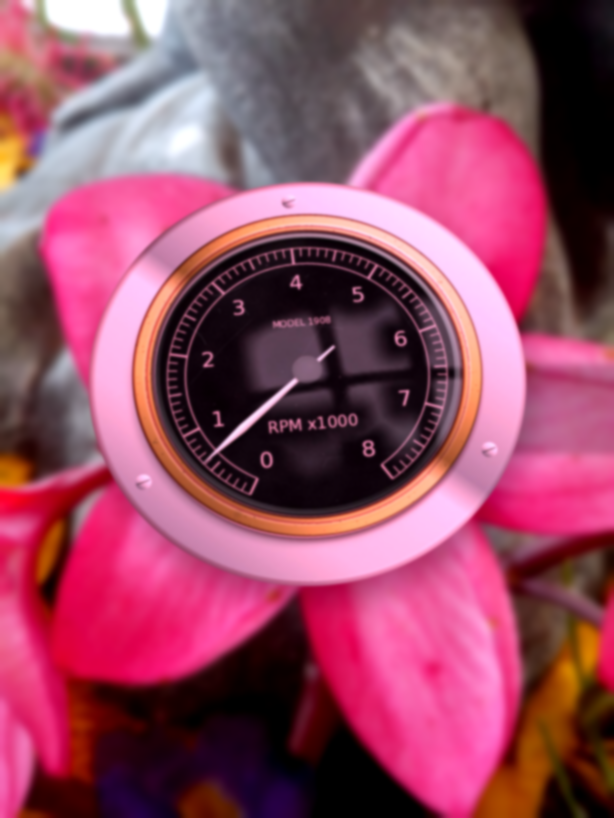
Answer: 600 rpm
